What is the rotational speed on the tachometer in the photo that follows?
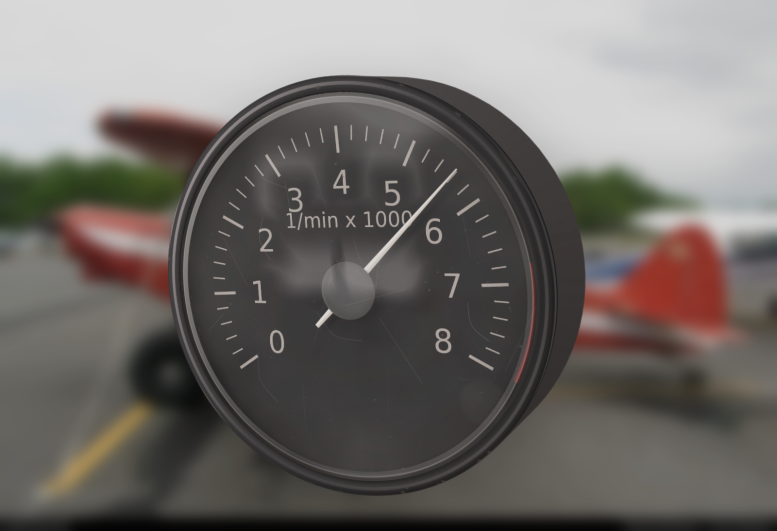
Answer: 5600 rpm
